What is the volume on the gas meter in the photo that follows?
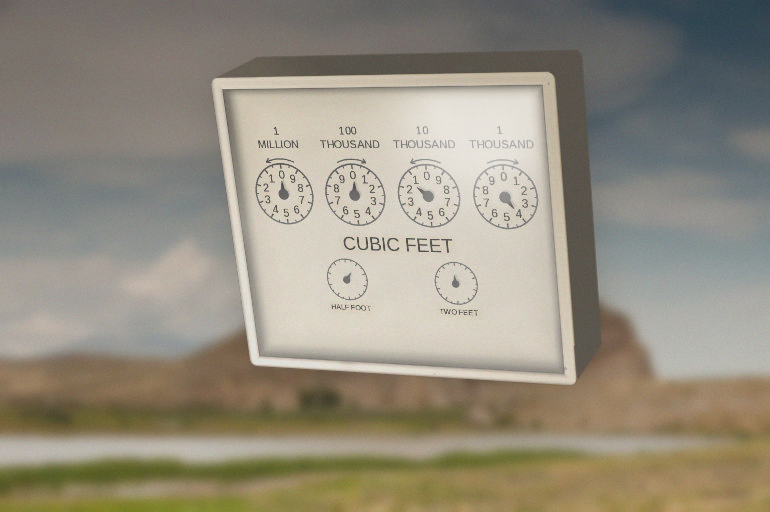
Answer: 1400 ft³
